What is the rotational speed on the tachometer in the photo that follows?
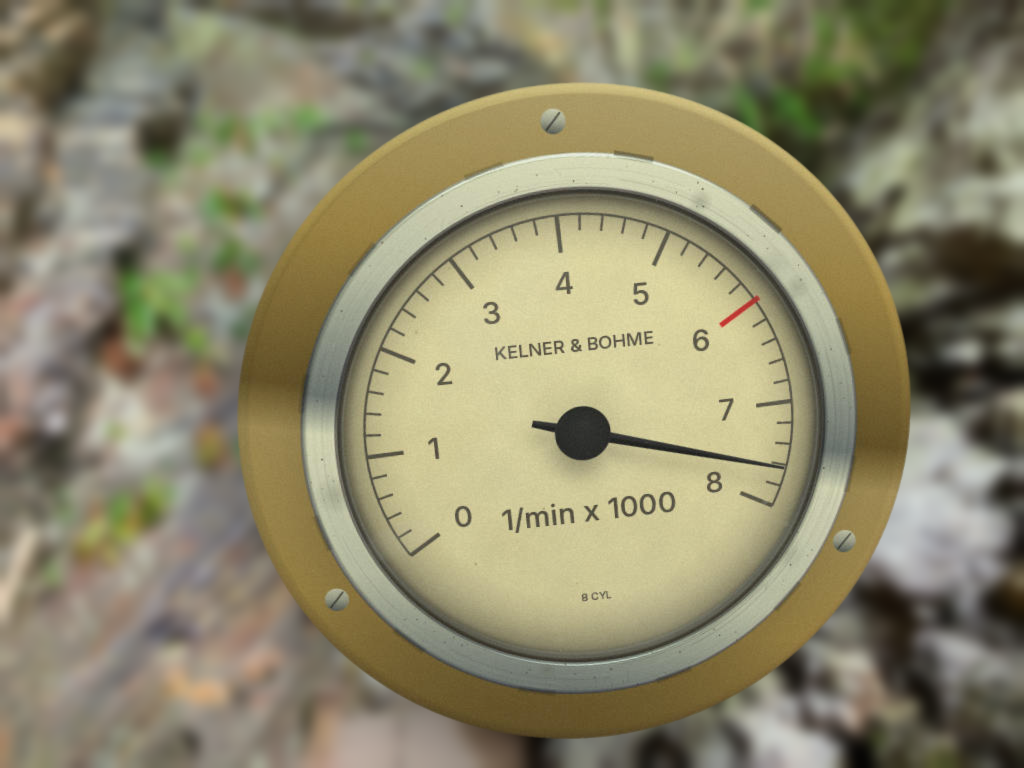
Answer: 7600 rpm
